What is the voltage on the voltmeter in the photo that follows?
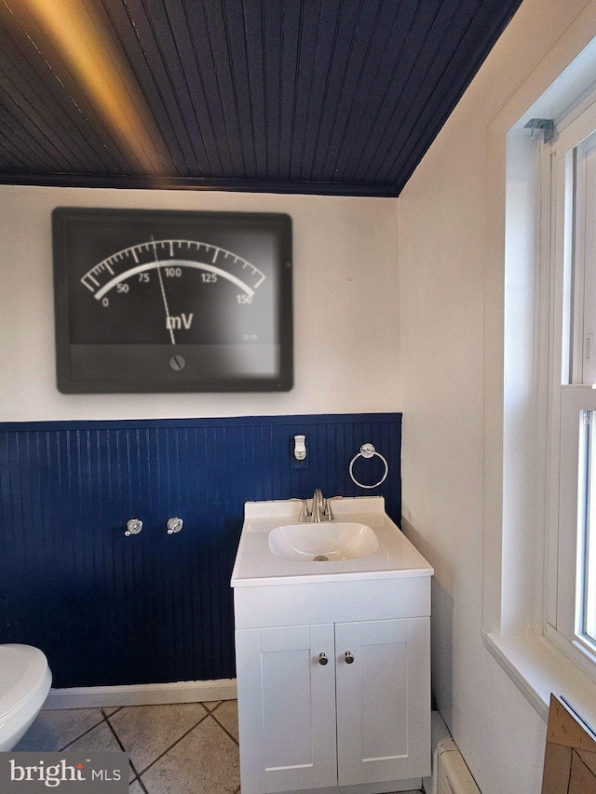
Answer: 90 mV
